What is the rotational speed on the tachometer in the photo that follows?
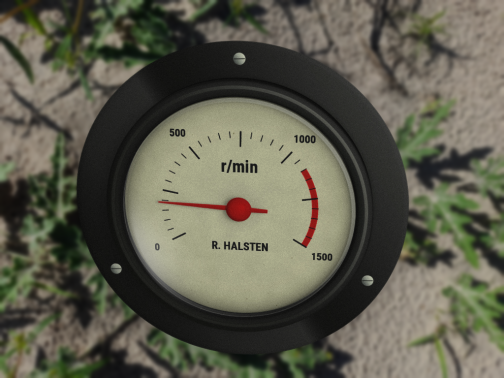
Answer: 200 rpm
